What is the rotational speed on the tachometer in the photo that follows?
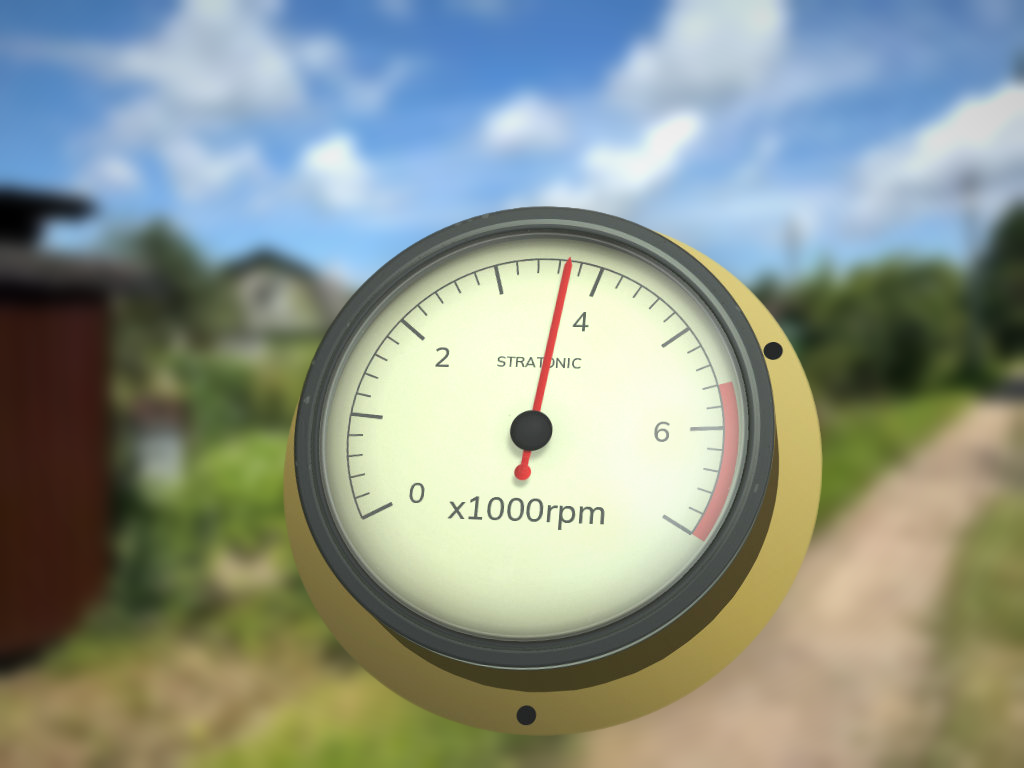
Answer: 3700 rpm
